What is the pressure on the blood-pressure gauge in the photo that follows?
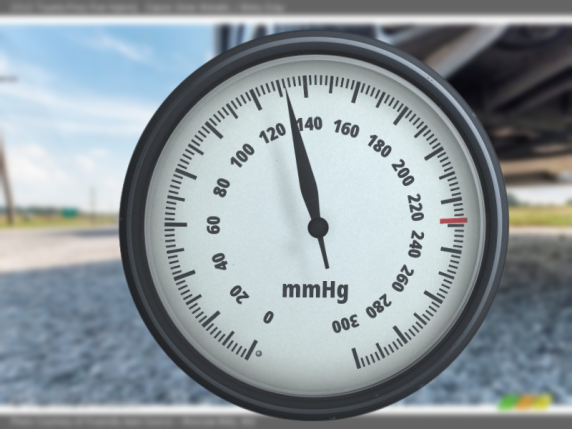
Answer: 132 mmHg
